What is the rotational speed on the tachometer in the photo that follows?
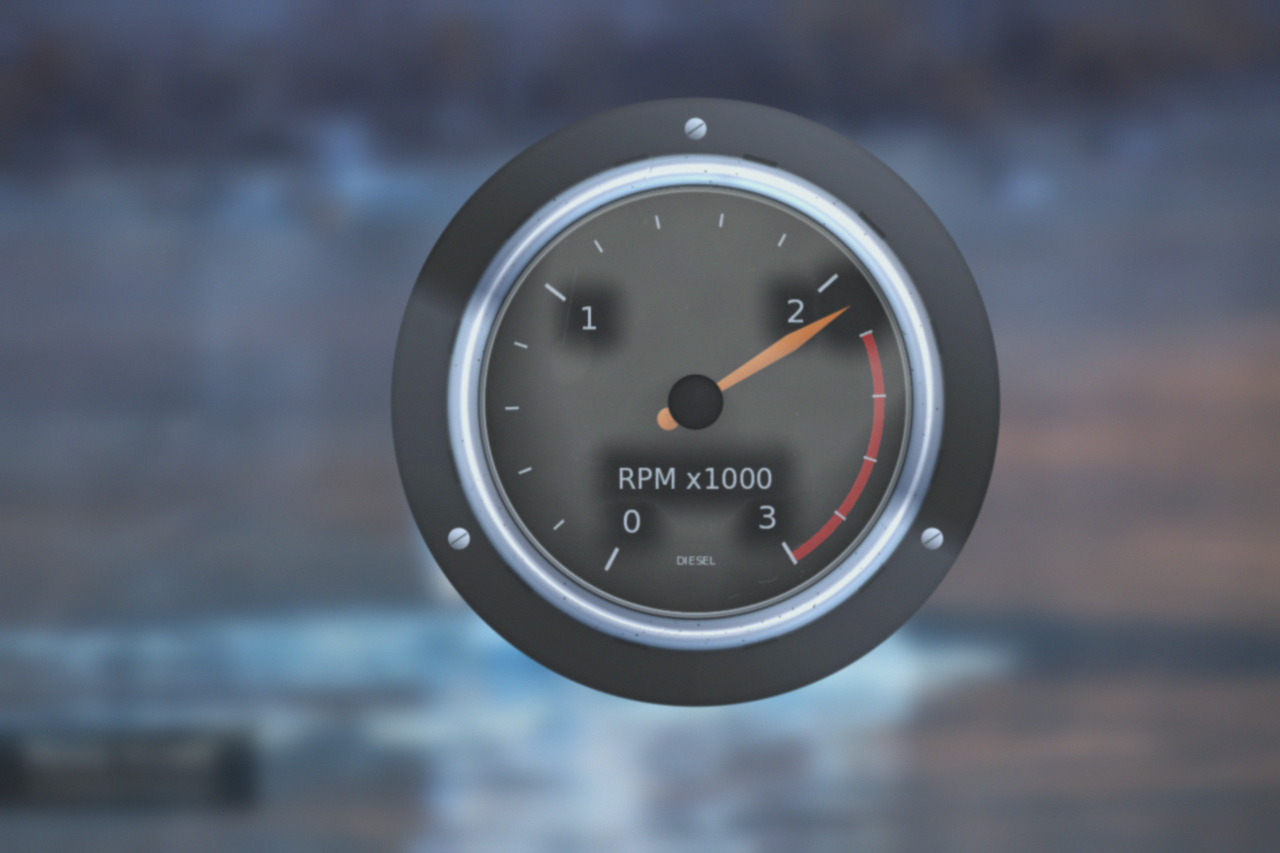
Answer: 2100 rpm
